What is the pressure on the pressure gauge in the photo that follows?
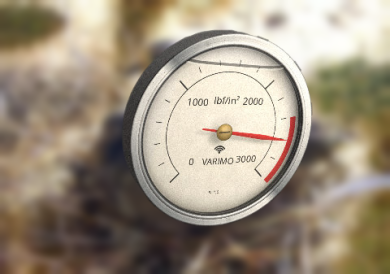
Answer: 2600 psi
